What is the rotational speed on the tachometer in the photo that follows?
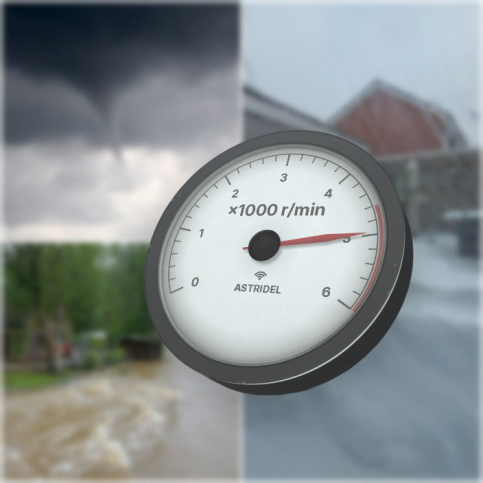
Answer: 5000 rpm
